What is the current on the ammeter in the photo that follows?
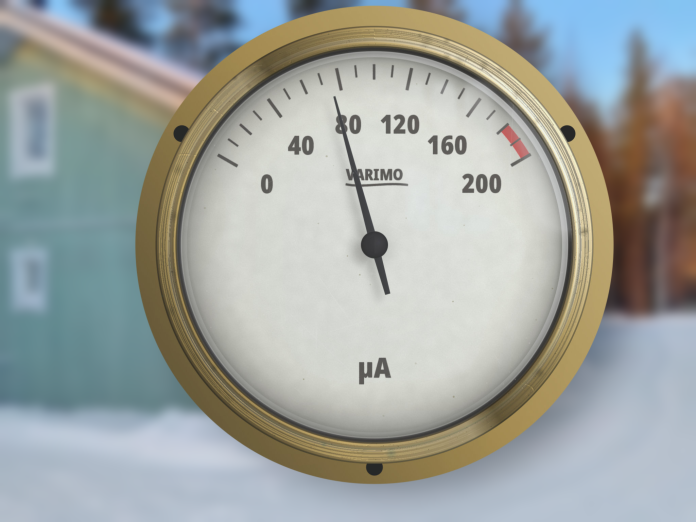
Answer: 75 µA
